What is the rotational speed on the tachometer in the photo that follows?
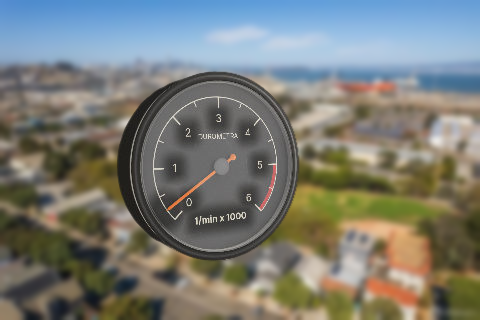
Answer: 250 rpm
